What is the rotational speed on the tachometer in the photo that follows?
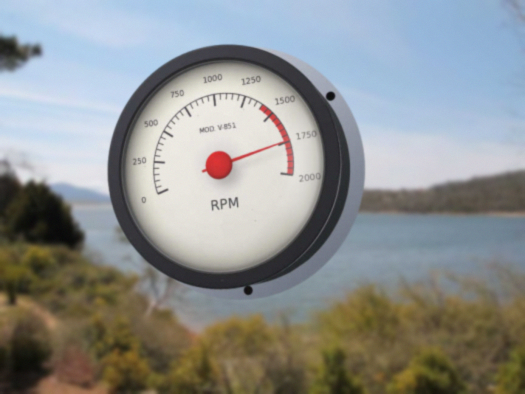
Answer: 1750 rpm
